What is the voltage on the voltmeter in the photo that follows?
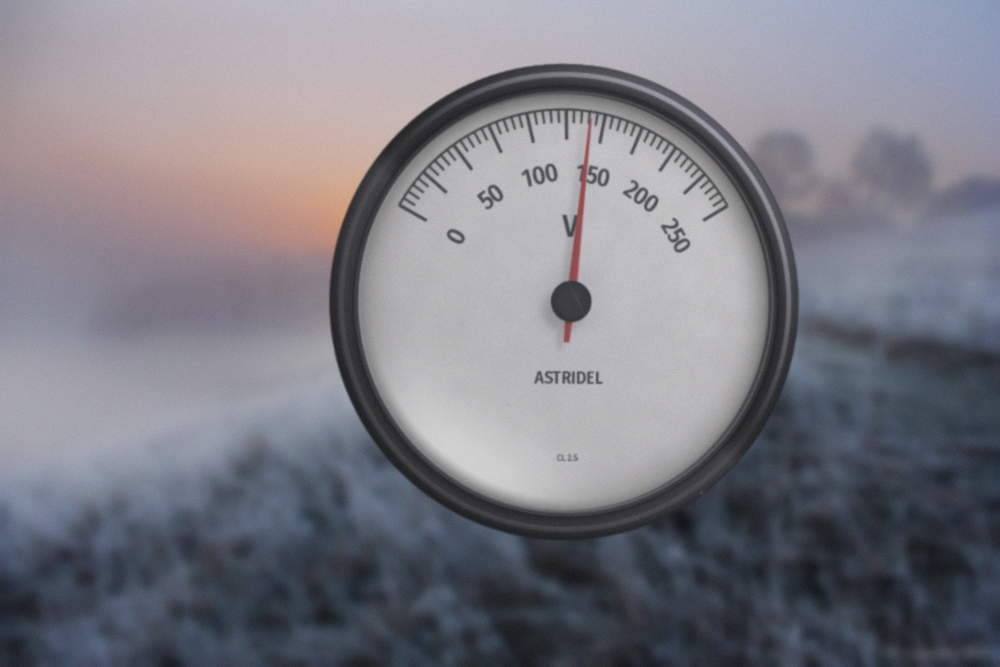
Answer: 140 V
